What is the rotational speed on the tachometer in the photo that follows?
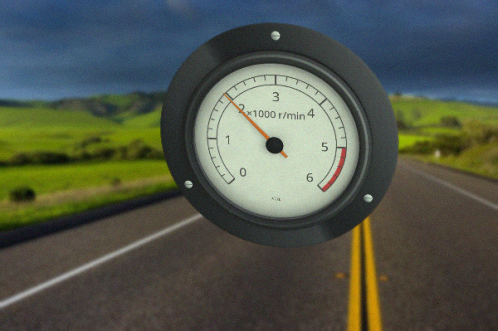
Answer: 2000 rpm
